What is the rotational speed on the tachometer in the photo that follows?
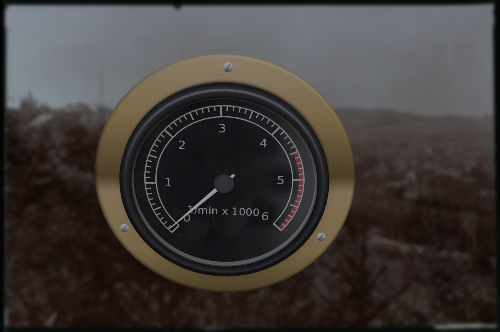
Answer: 100 rpm
